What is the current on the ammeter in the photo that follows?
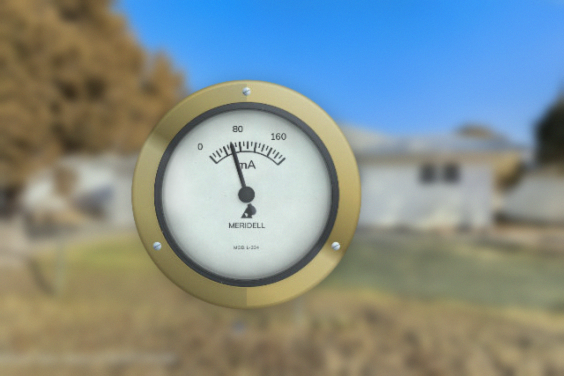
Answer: 60 mA
